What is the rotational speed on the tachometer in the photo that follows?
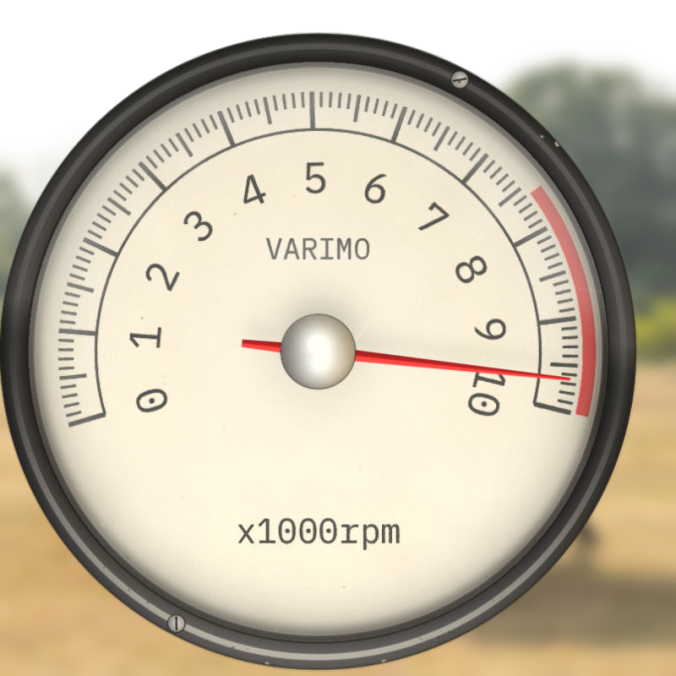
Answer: 9650 rpm
